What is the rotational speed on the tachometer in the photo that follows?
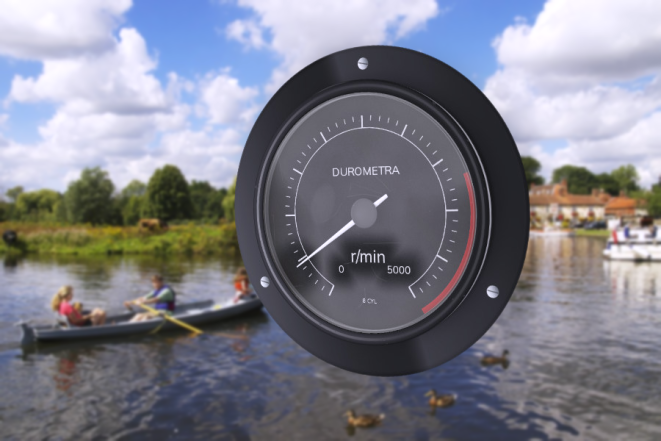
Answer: 450 rpm
